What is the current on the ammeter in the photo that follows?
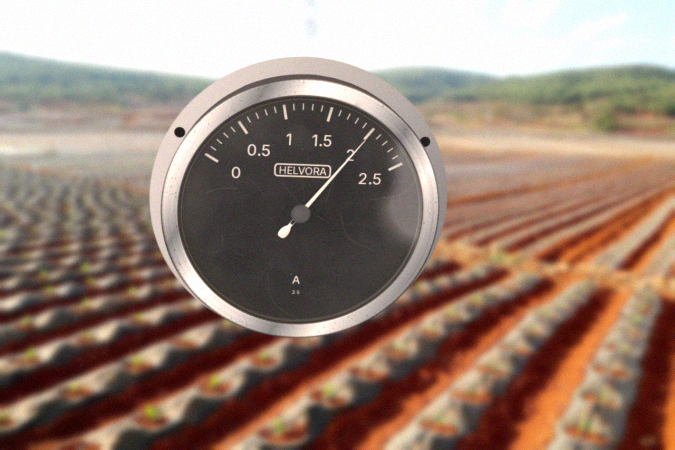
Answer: 2 A
